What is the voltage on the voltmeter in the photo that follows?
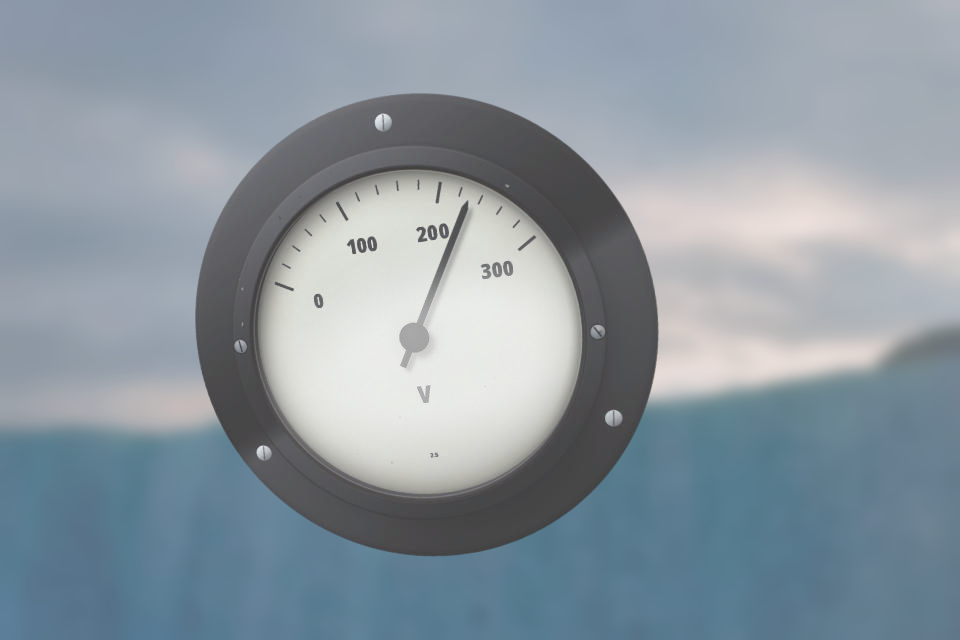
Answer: 230 V
